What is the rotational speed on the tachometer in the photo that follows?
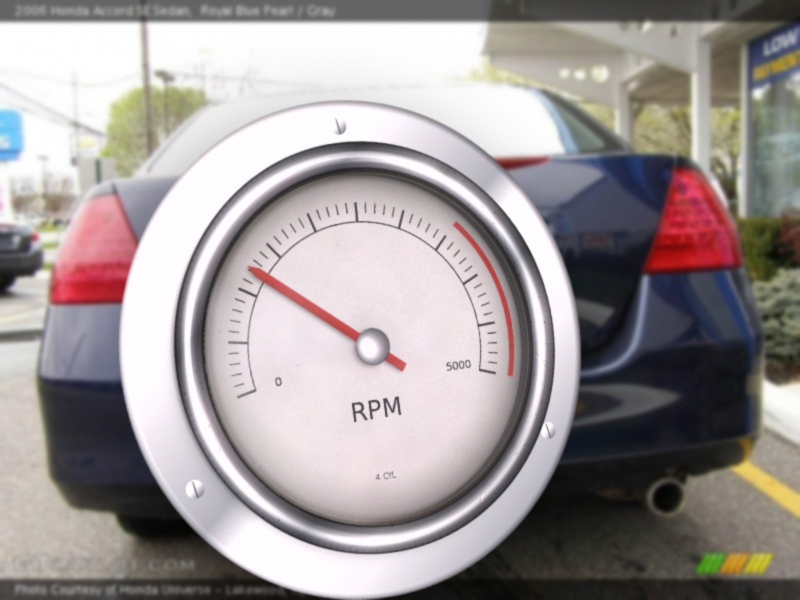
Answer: 1200 rpm
